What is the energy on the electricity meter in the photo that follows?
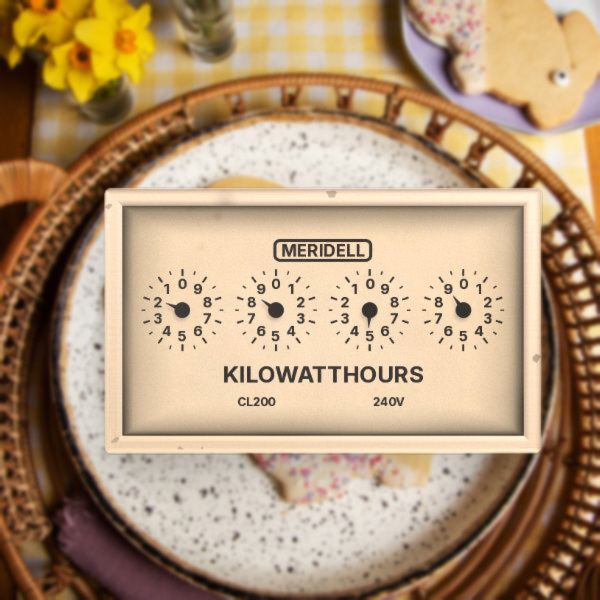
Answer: 1849 kWh
